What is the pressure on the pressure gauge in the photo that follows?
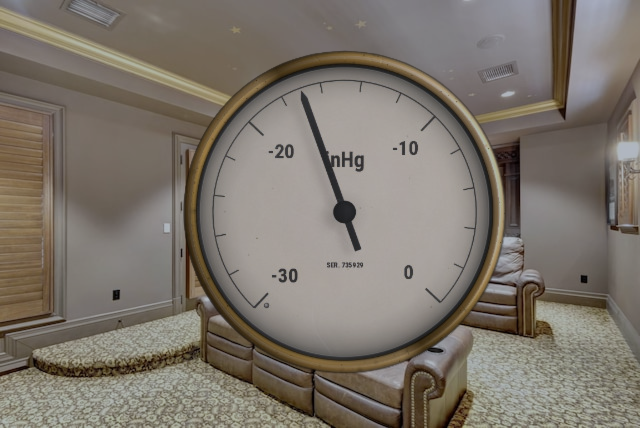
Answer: -17 inHg
